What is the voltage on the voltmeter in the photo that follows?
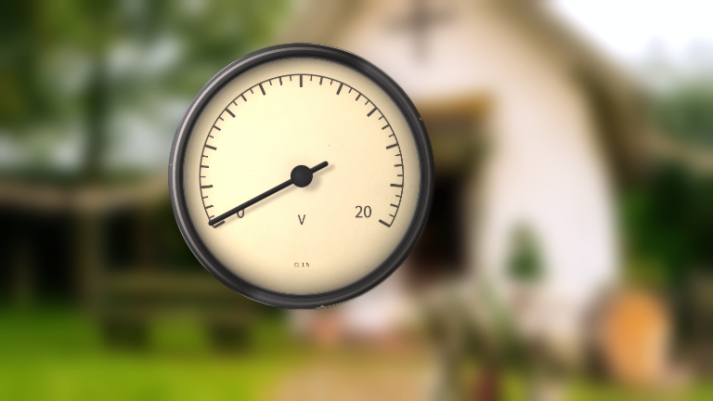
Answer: 0.25 V
